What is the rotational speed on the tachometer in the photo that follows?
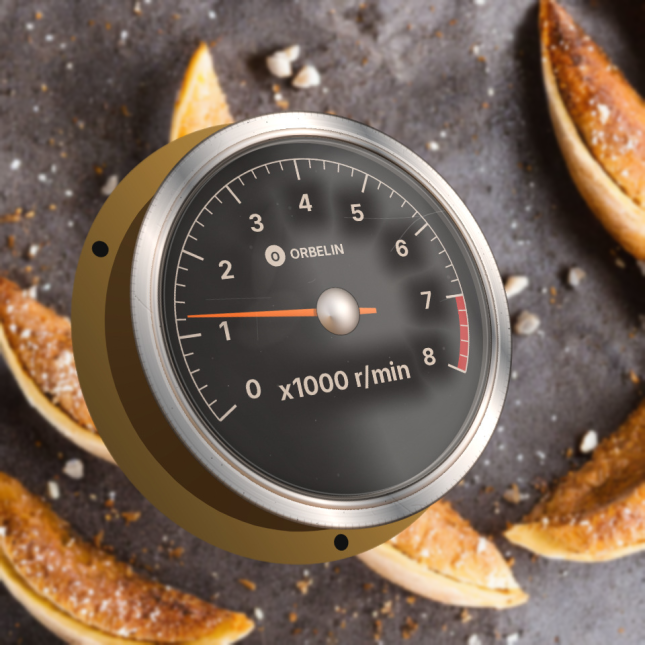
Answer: 1200 rpm
